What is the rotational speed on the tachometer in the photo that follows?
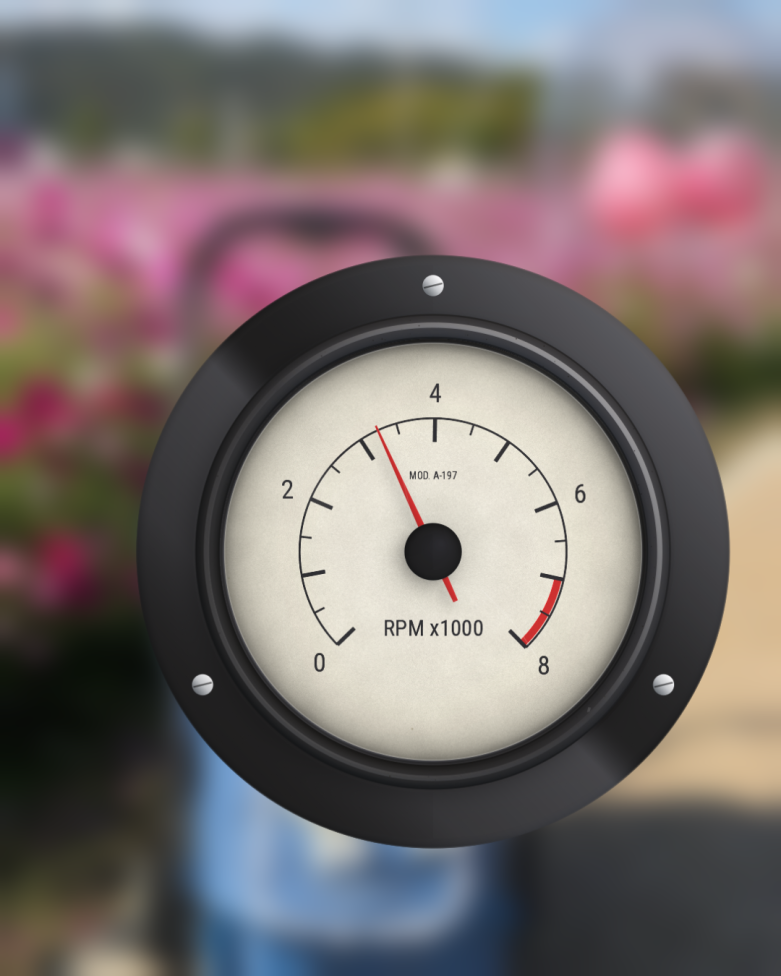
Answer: 3250 rpm
